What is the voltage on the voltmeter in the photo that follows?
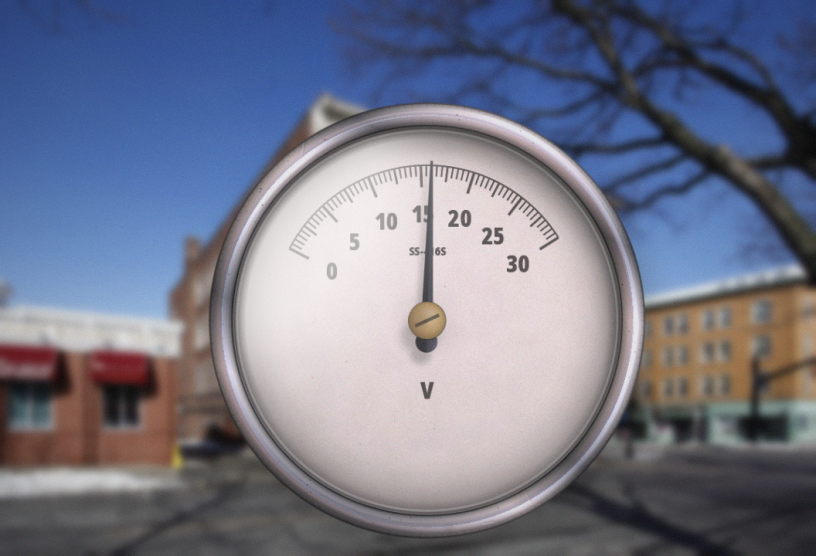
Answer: 16 V
